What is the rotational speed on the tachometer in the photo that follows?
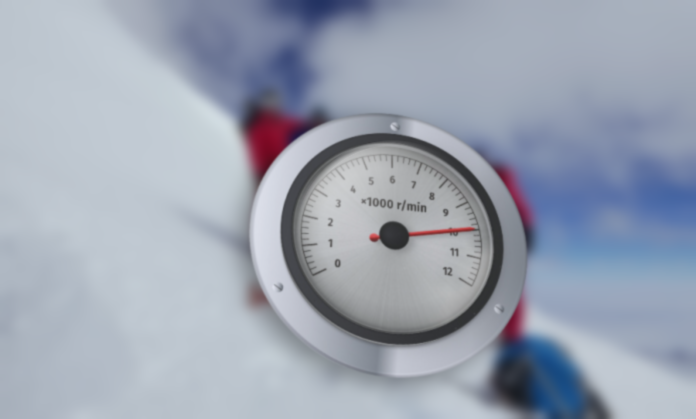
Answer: 10000 rpm
